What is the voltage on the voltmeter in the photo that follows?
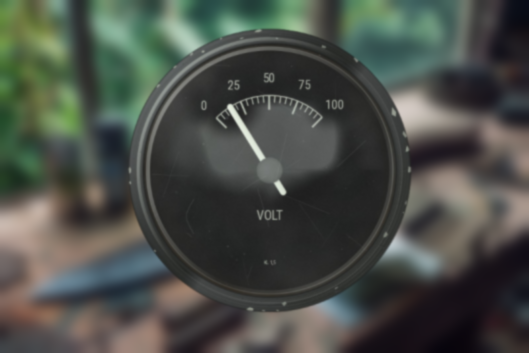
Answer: 15 V
